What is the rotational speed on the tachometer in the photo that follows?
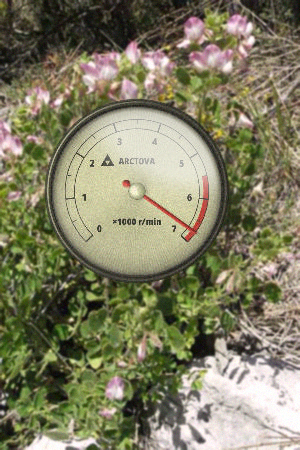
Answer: 6750 rpm
